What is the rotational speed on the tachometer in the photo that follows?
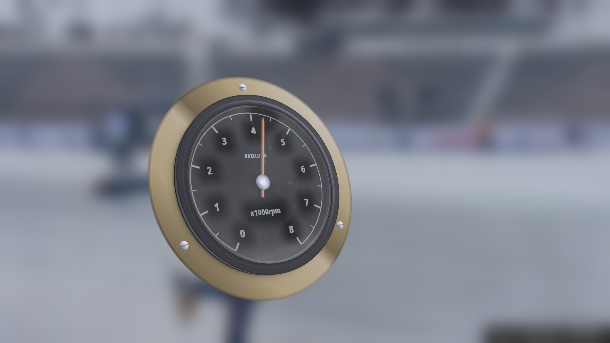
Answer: 4250 rpm
